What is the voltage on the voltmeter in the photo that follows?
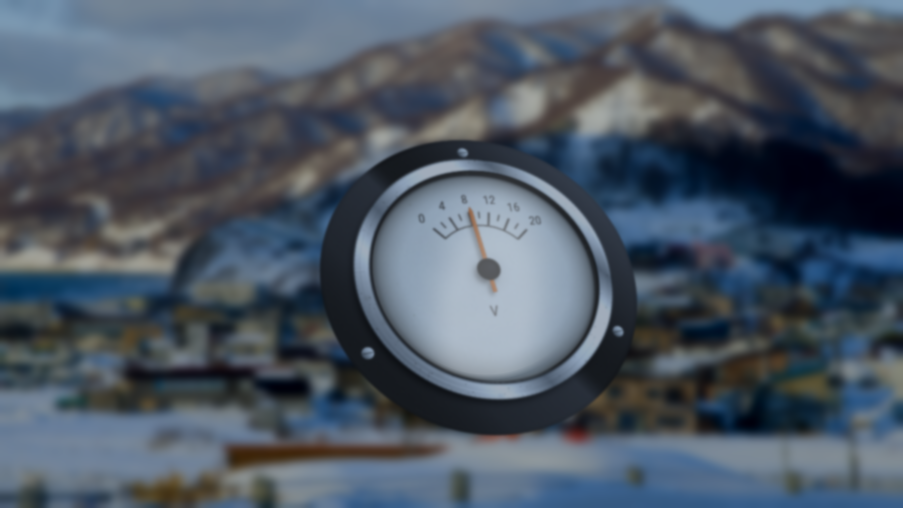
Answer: 8 V
